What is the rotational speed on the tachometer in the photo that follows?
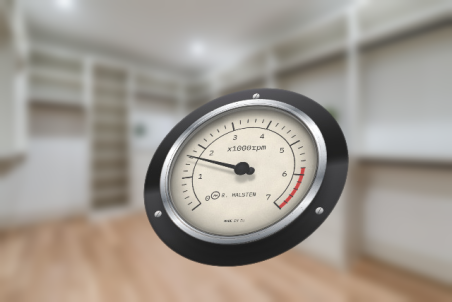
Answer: 1600 rpm
